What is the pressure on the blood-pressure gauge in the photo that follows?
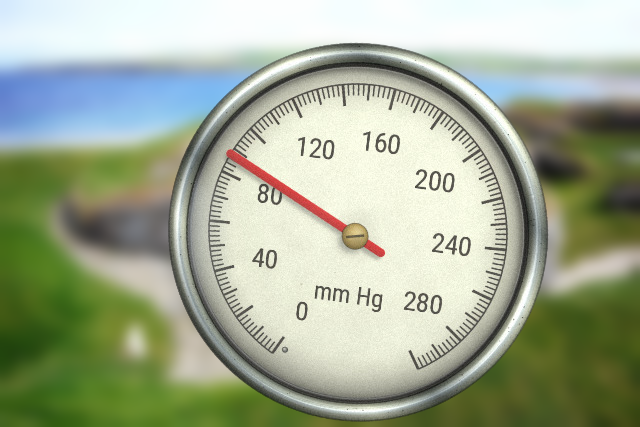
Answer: 88 mmHg
